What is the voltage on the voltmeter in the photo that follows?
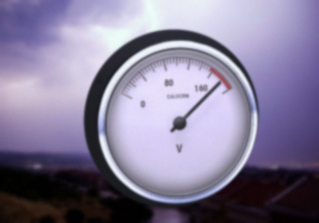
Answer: 180 V
